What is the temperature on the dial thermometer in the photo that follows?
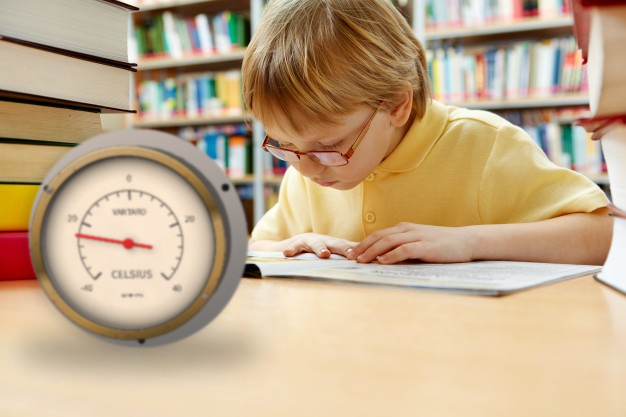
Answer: -24 °C
